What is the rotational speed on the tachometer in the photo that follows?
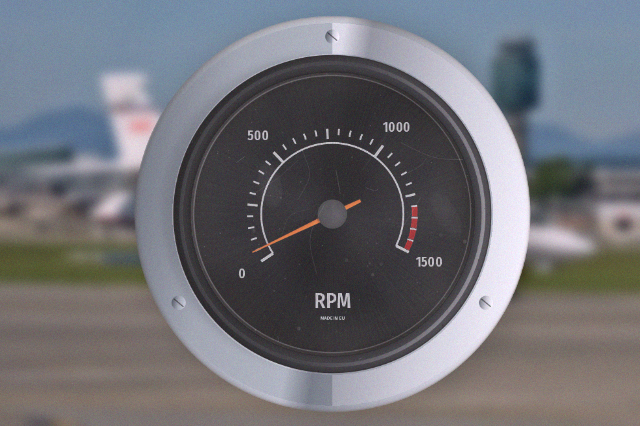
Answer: 50 rpm
